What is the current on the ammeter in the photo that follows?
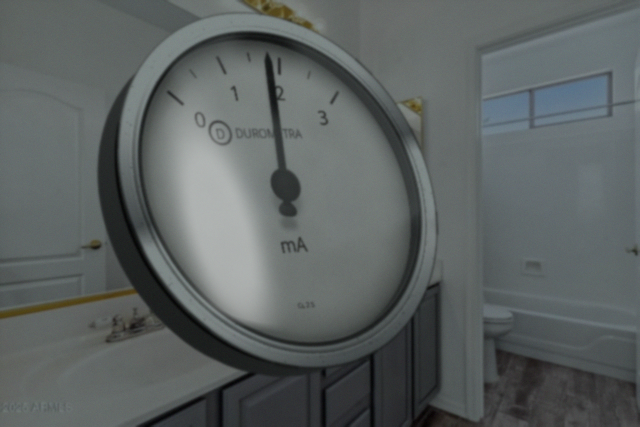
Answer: 1.75 mA
